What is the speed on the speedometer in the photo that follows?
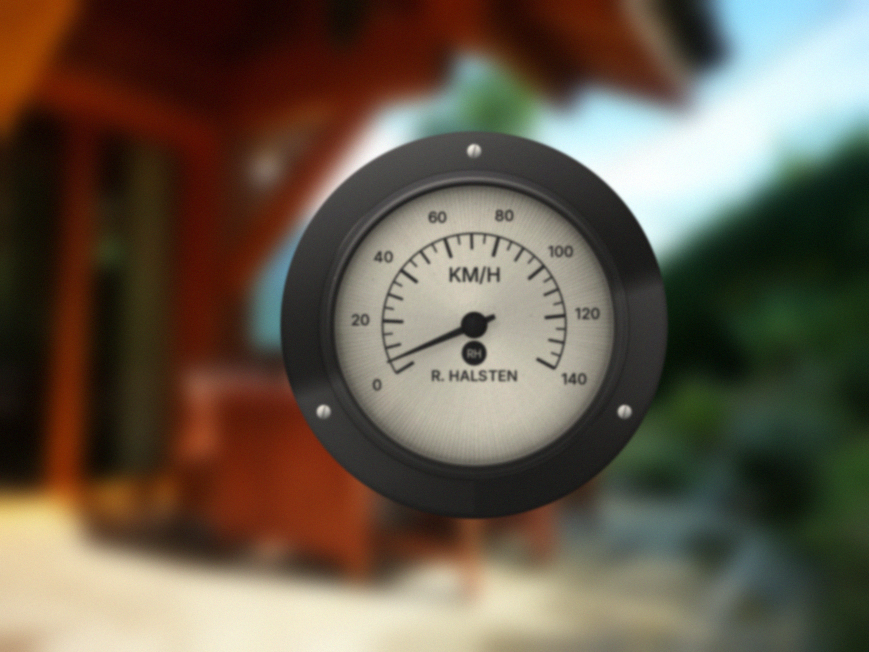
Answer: 5 km/h
